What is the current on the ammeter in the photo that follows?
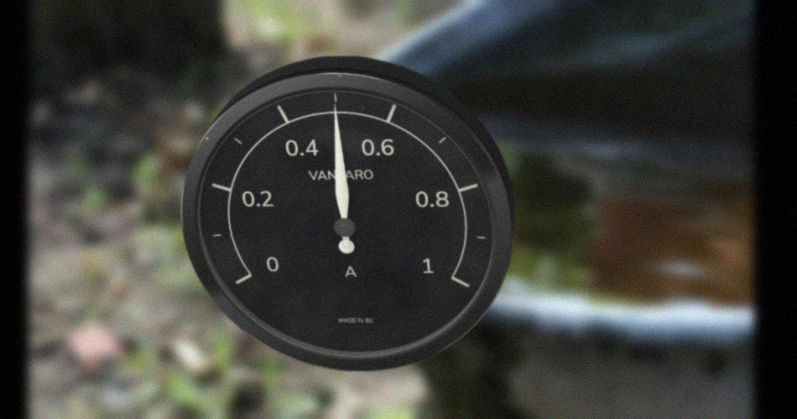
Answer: 0.5 A
